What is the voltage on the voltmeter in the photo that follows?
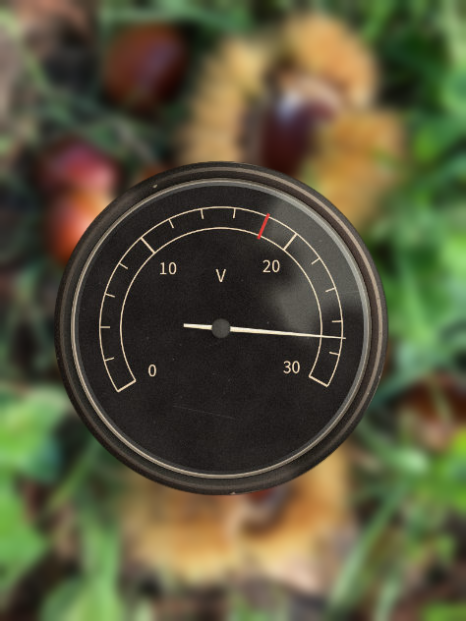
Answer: 27 V
